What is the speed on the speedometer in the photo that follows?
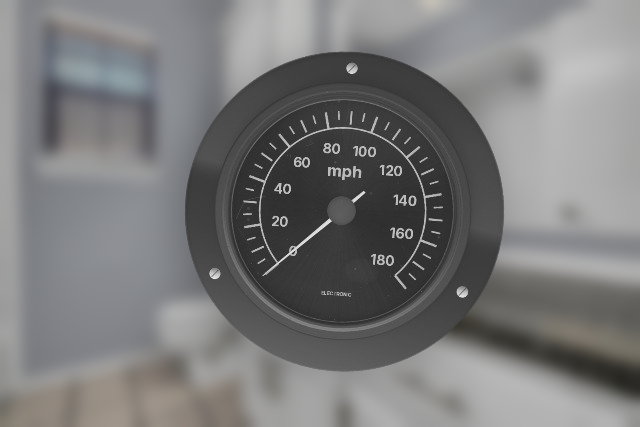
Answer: 0 mph
